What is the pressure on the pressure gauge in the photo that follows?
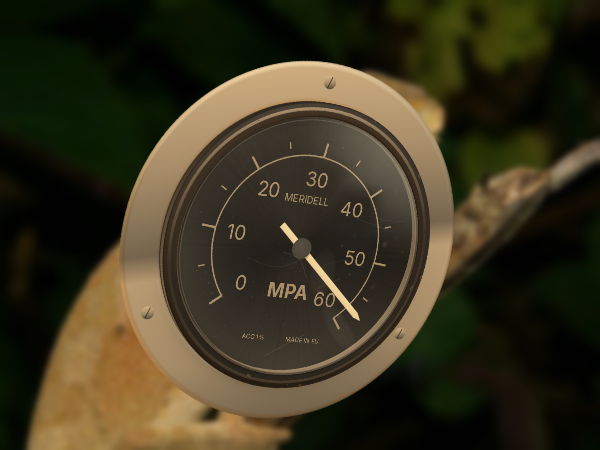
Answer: 57.5 MPa
